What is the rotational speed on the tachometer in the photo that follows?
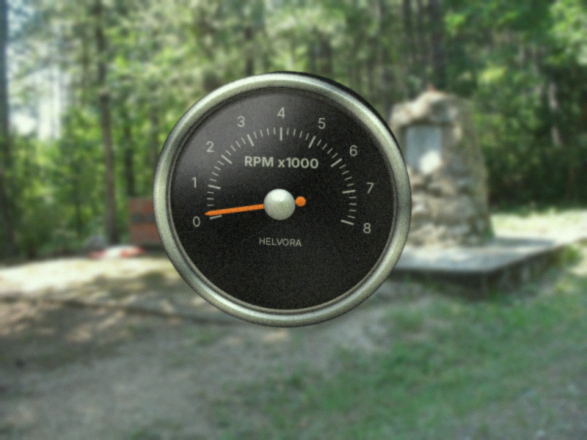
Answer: 200 rpm
